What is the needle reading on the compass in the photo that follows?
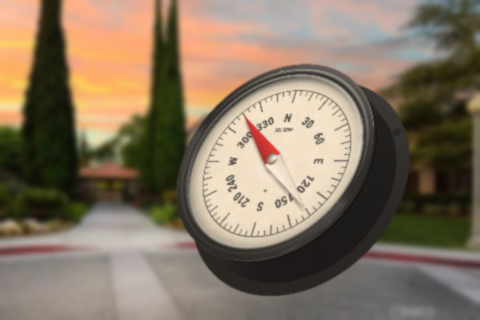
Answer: 315 °
